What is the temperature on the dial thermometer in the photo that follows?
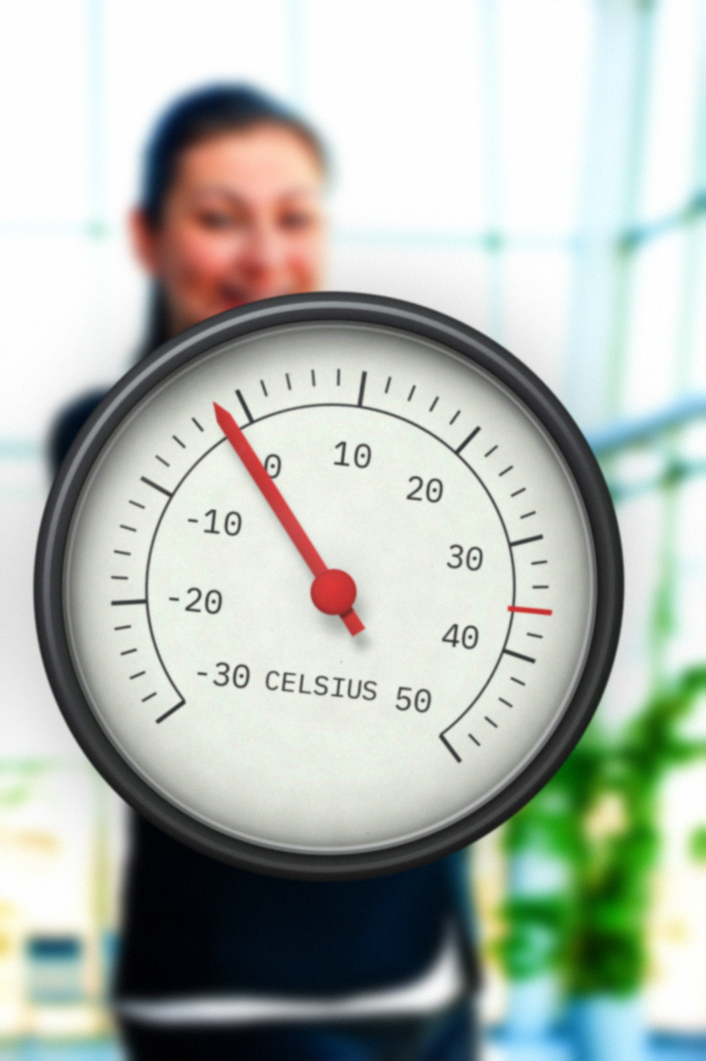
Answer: -2 °C
